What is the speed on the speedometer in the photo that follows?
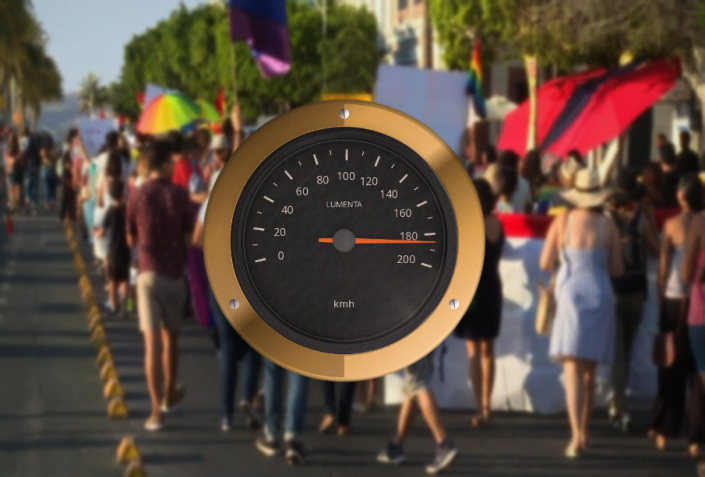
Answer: 185 km/h
